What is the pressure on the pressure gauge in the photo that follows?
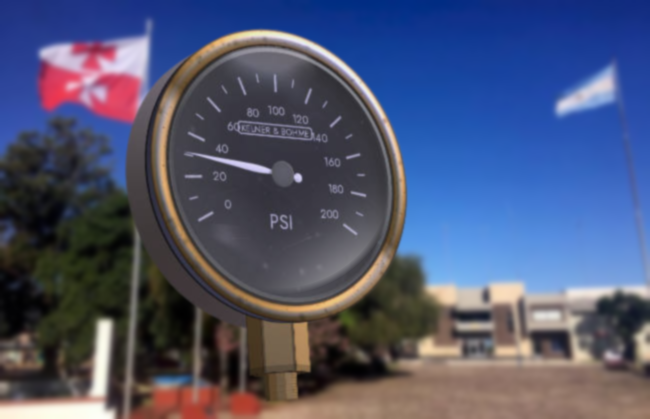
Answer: 30 psi
